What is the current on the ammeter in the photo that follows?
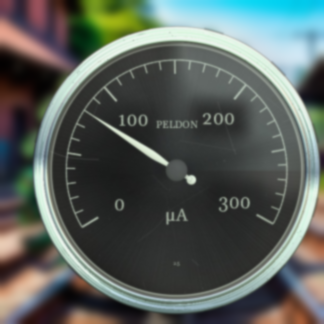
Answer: 80 µA
